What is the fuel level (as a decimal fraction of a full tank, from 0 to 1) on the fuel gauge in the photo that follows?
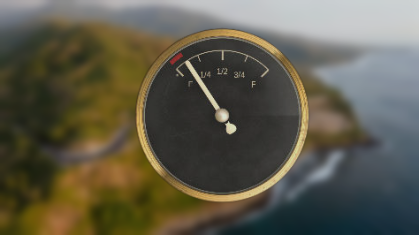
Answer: 0.125
